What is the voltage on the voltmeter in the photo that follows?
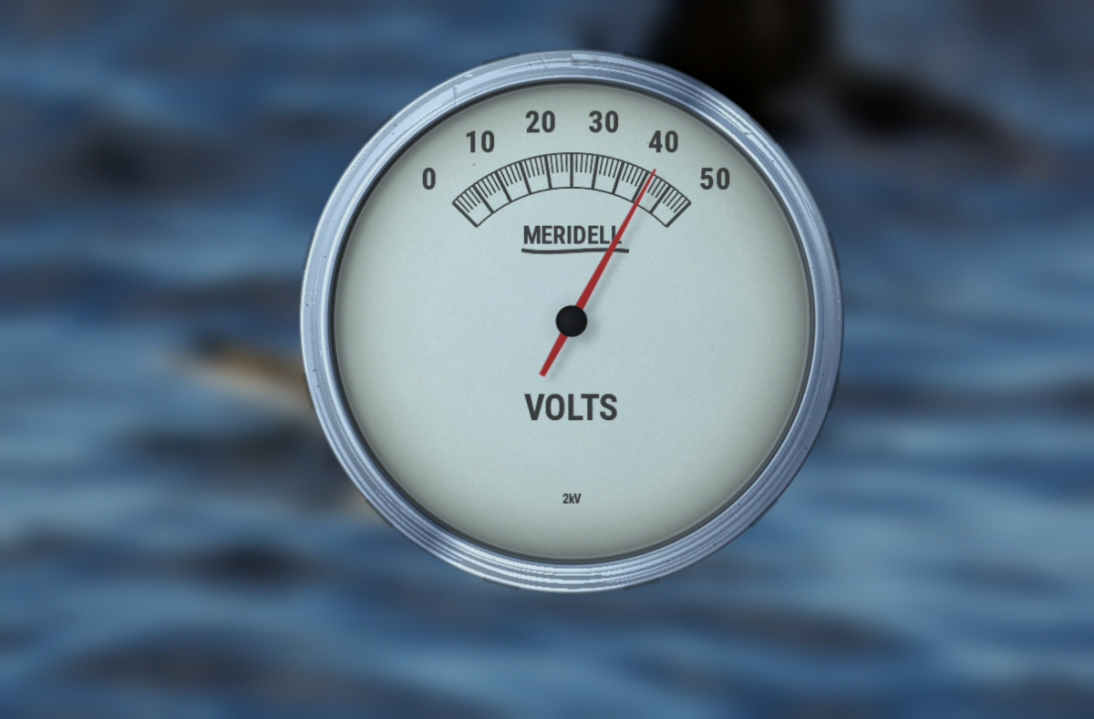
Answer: 41 V
